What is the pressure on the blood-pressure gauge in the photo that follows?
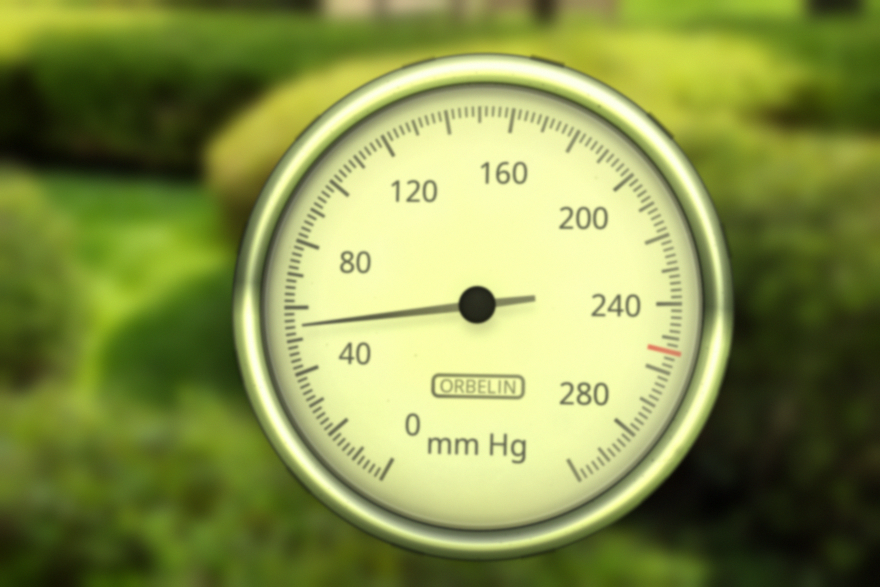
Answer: 54 mmHg
